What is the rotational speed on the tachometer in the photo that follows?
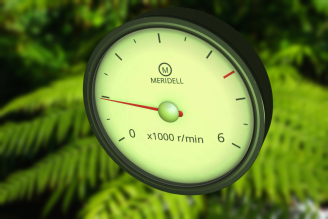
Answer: 1000 rpm
